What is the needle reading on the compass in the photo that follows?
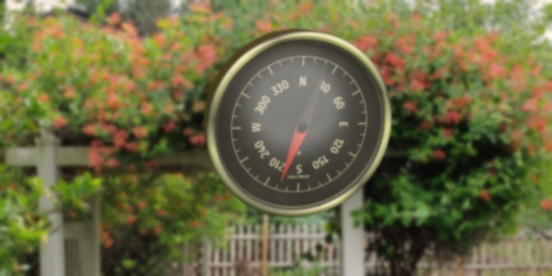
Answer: 200 °
